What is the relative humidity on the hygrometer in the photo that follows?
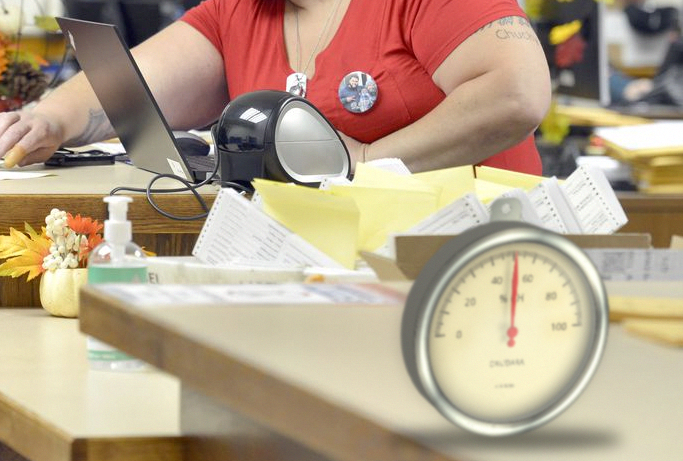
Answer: 50 %
